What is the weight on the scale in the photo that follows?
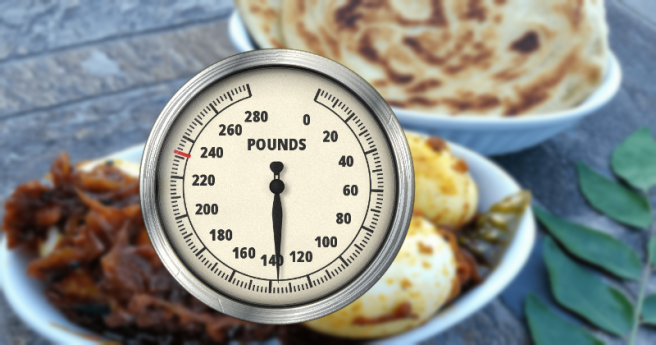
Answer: 136 lb
